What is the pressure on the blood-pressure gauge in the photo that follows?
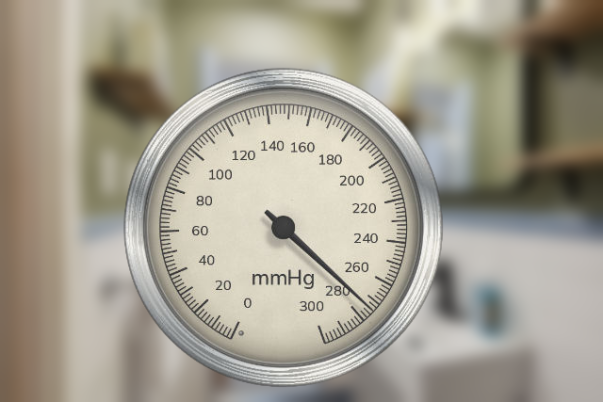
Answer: 274 mmHg
